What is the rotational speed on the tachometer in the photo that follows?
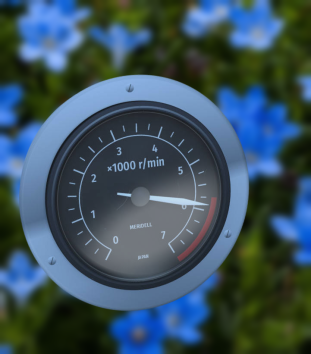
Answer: 5875 rpm
